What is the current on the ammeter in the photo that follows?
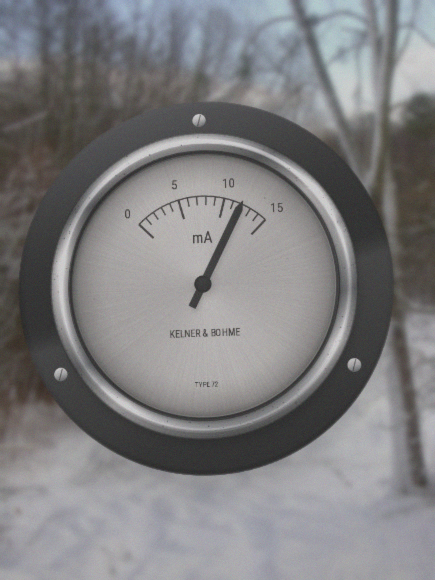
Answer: 12 mA
